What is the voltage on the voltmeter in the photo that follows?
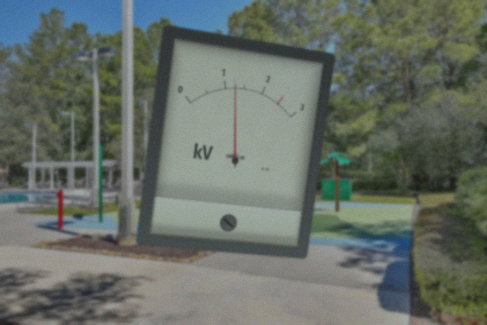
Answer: 1.25 kV
